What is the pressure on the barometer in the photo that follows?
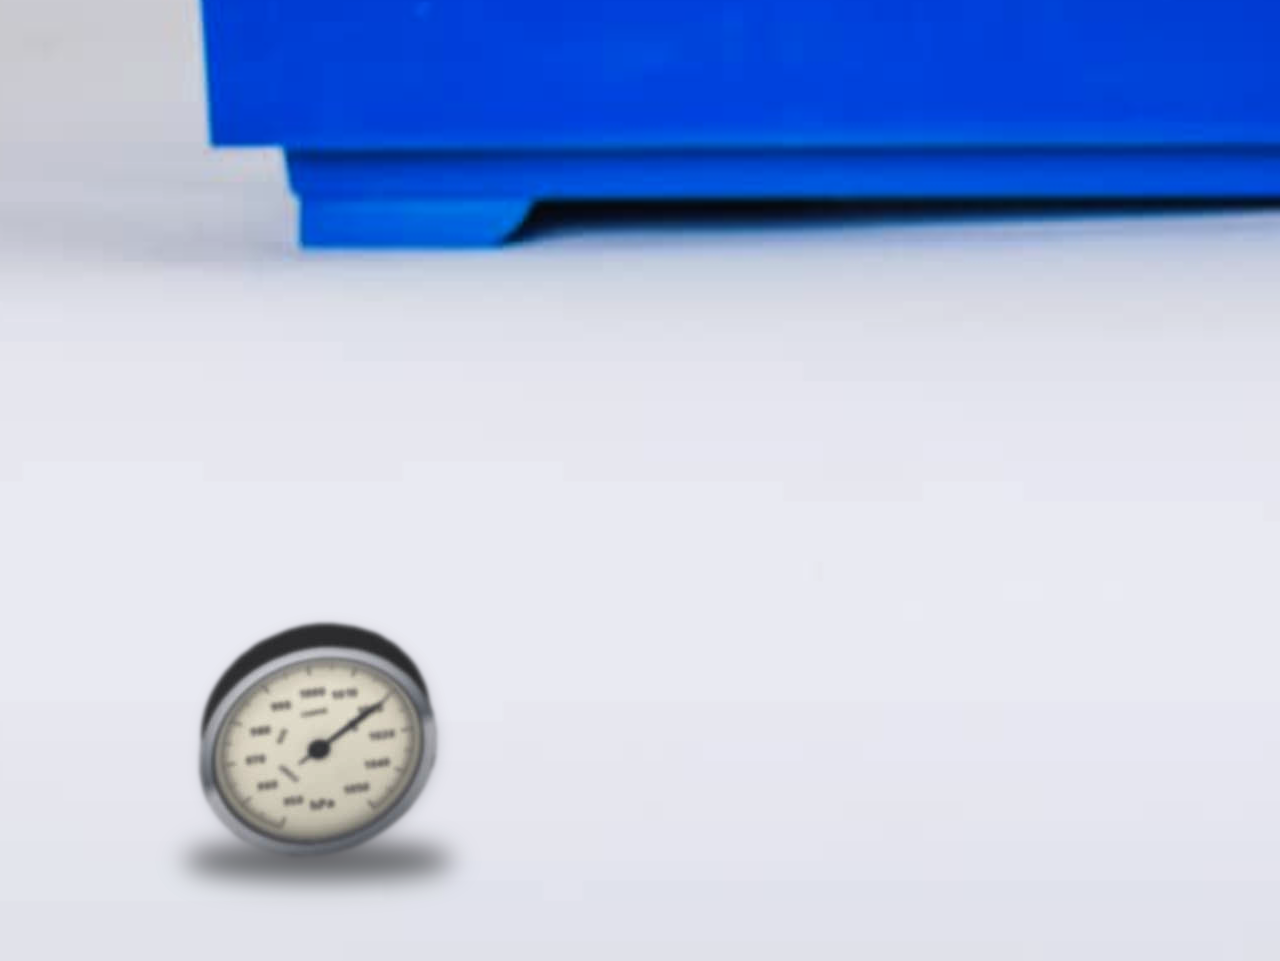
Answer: 1020 hPa
